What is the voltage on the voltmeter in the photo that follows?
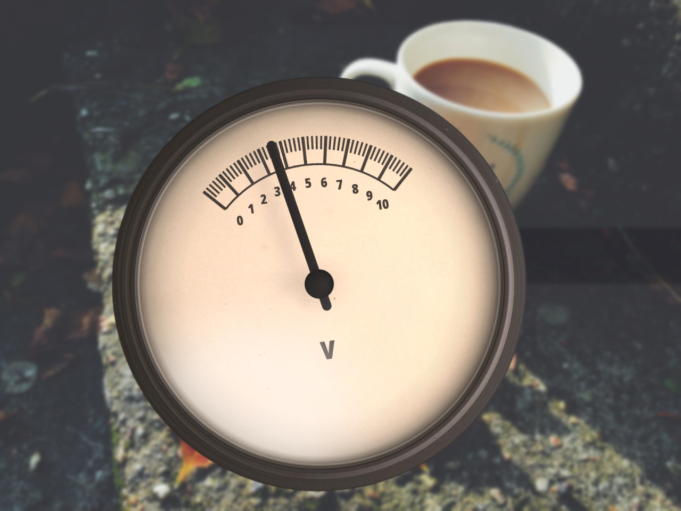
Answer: 3.6 V
